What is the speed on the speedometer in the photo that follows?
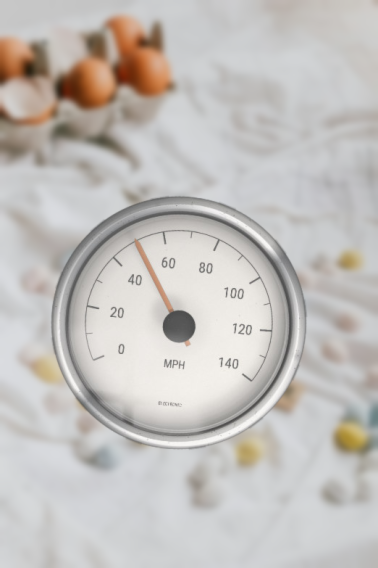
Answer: 50 mph
